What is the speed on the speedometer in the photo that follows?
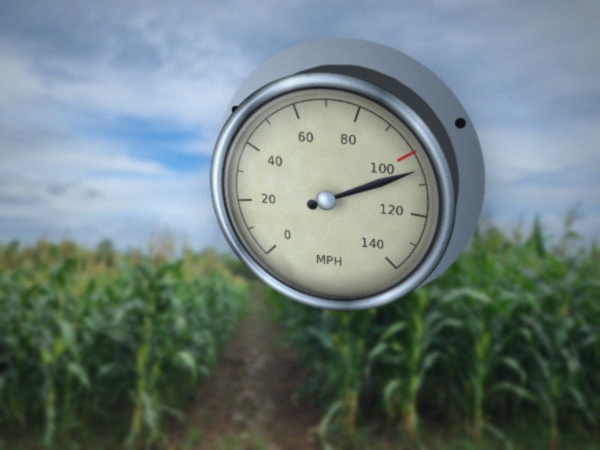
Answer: 105 mph
